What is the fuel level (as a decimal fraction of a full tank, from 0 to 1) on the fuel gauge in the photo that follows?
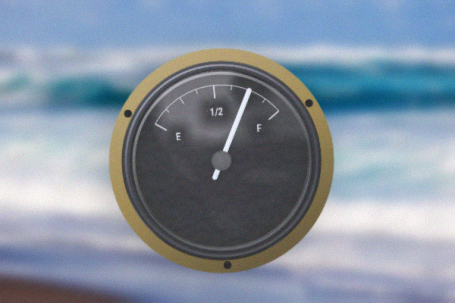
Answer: 0.75
